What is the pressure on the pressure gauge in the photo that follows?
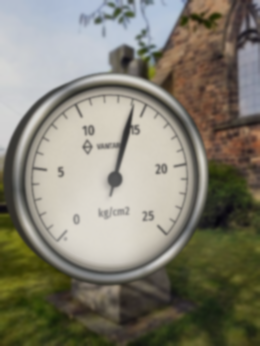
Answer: 14 kg/cm²
